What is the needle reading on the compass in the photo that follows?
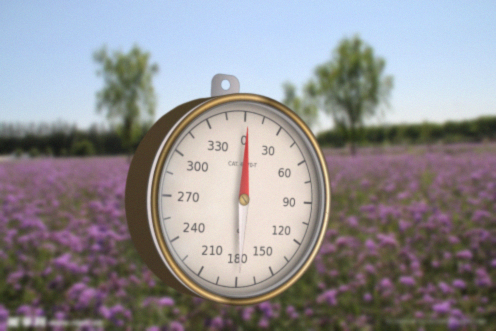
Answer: 0 °
